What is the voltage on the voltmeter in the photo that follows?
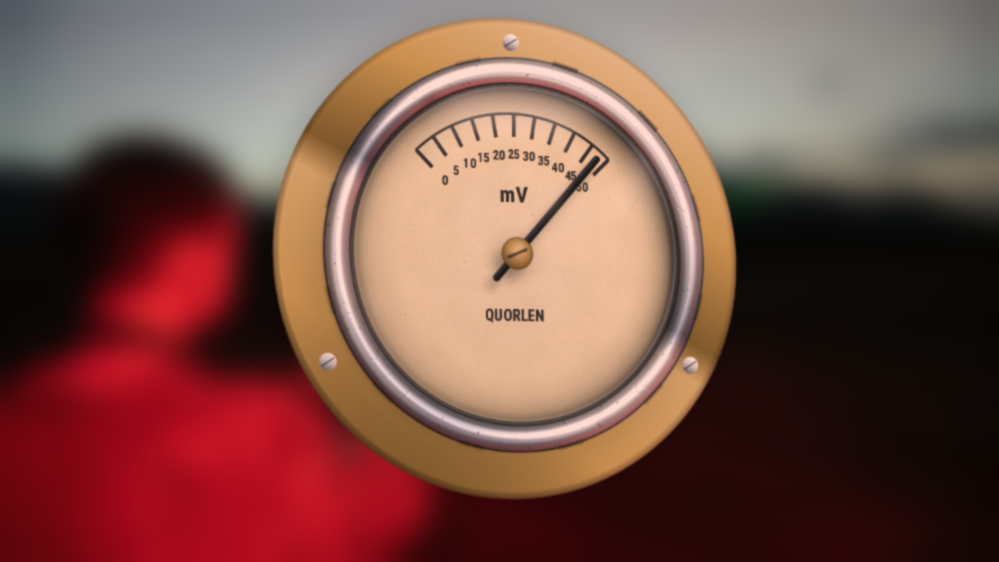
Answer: 47.5 mV
